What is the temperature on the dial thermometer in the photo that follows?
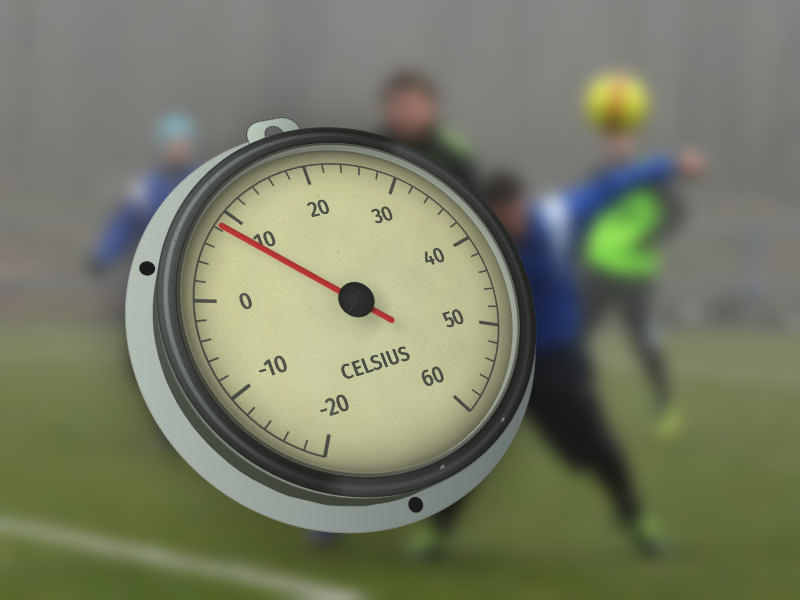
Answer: 8 °C
